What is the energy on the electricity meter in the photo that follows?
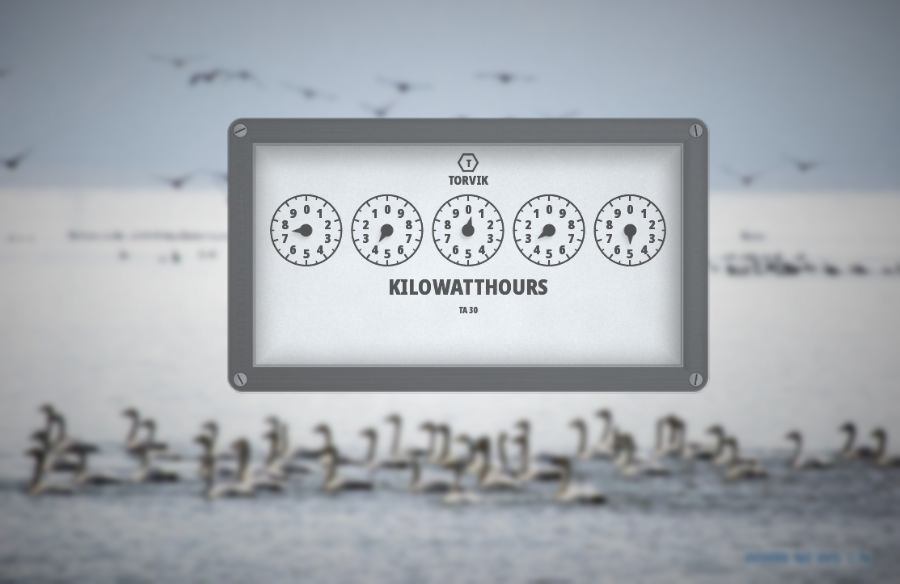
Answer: 74035 kWh
